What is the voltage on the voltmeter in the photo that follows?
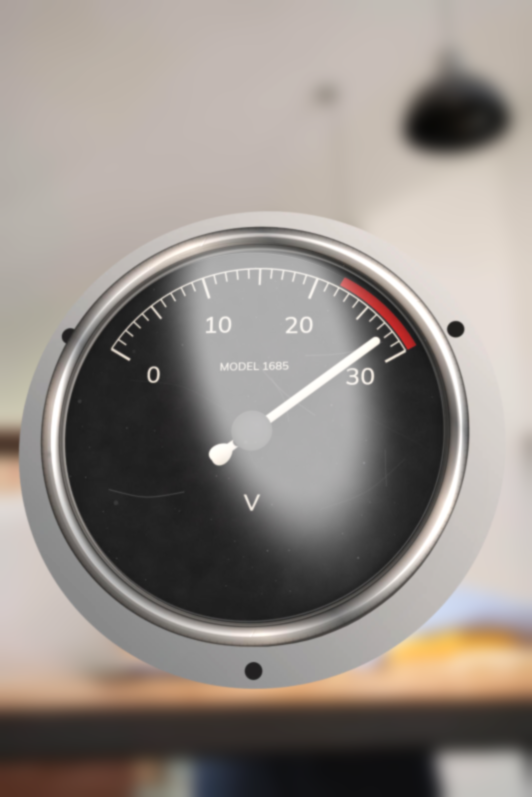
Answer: 28 V
